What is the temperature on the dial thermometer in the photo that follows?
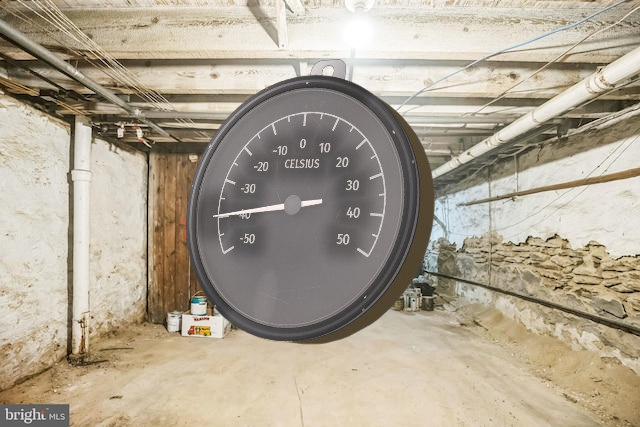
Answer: -40 °C
